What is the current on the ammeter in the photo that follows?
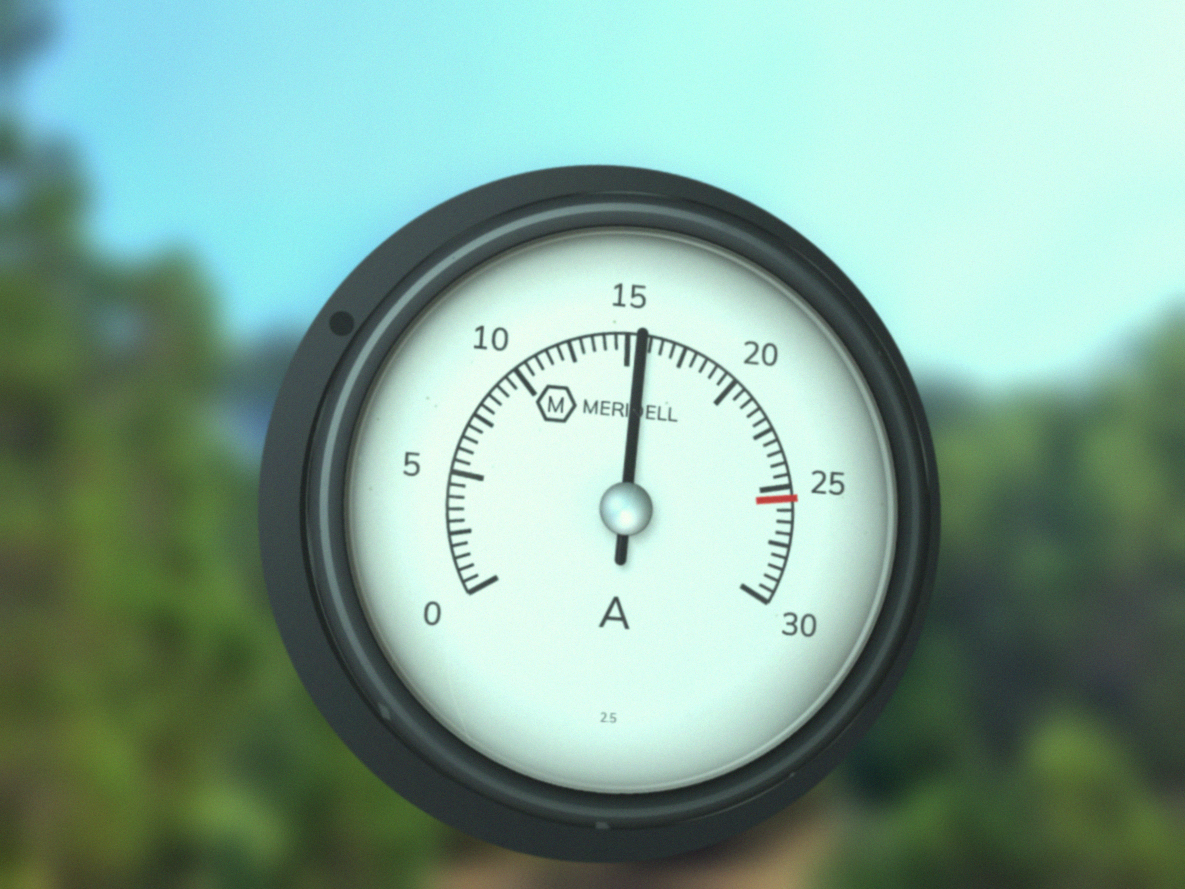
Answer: 15.5 A
